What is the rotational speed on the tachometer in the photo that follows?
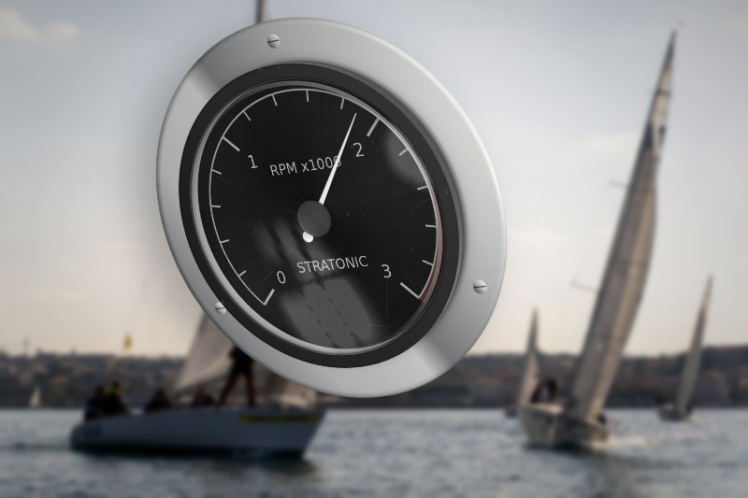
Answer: 1900 rpm
